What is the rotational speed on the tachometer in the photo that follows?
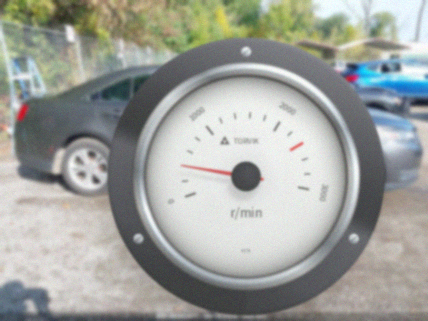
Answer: 400 rpm
